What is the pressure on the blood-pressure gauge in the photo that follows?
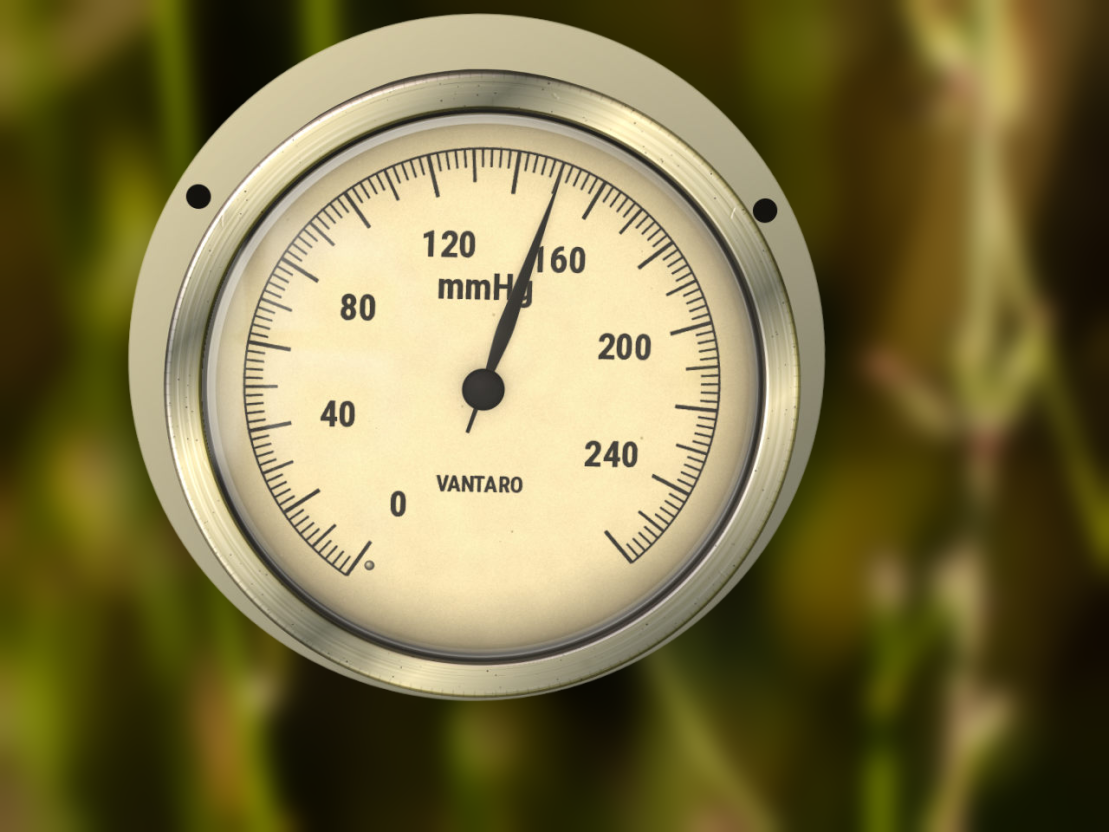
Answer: 150 mmHg
